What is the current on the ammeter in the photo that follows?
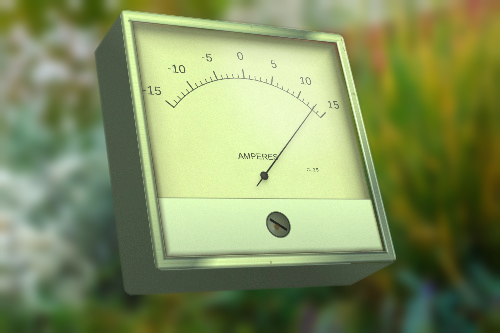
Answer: 13 A
